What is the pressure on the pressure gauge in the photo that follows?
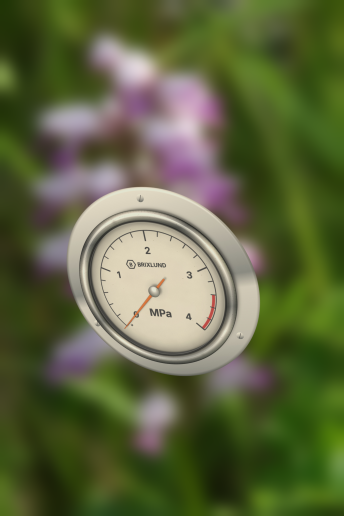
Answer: 0 MPa
